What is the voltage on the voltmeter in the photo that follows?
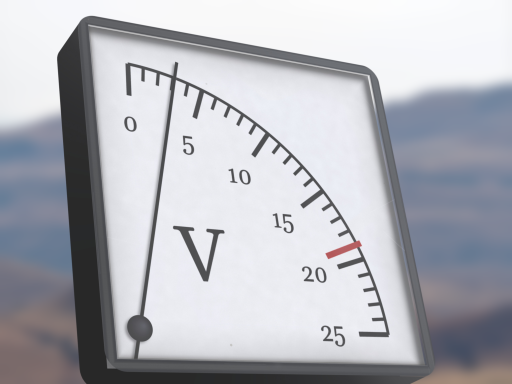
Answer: 3 V
